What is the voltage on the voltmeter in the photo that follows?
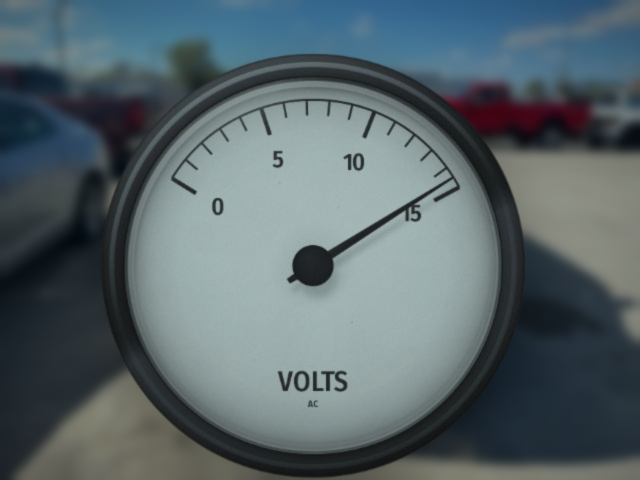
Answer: 14.5 V
